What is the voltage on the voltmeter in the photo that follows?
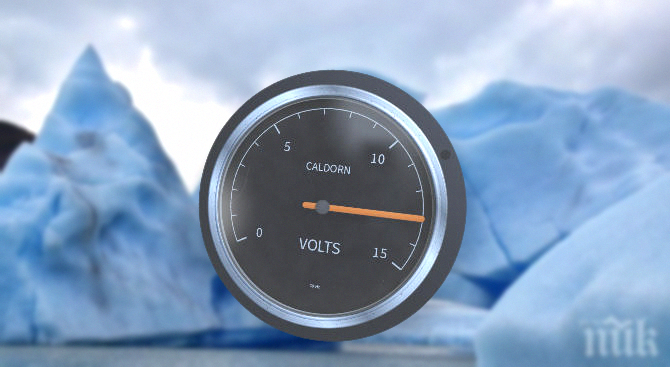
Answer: 13 V
